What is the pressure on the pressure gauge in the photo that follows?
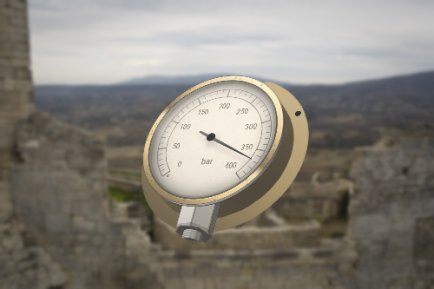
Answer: 370 bar
